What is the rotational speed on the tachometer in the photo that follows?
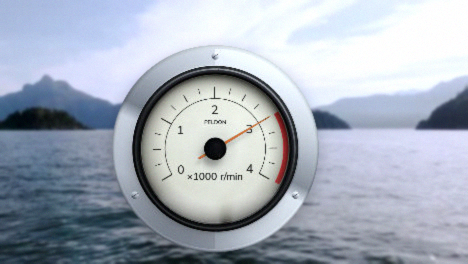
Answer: 3000 rpm
